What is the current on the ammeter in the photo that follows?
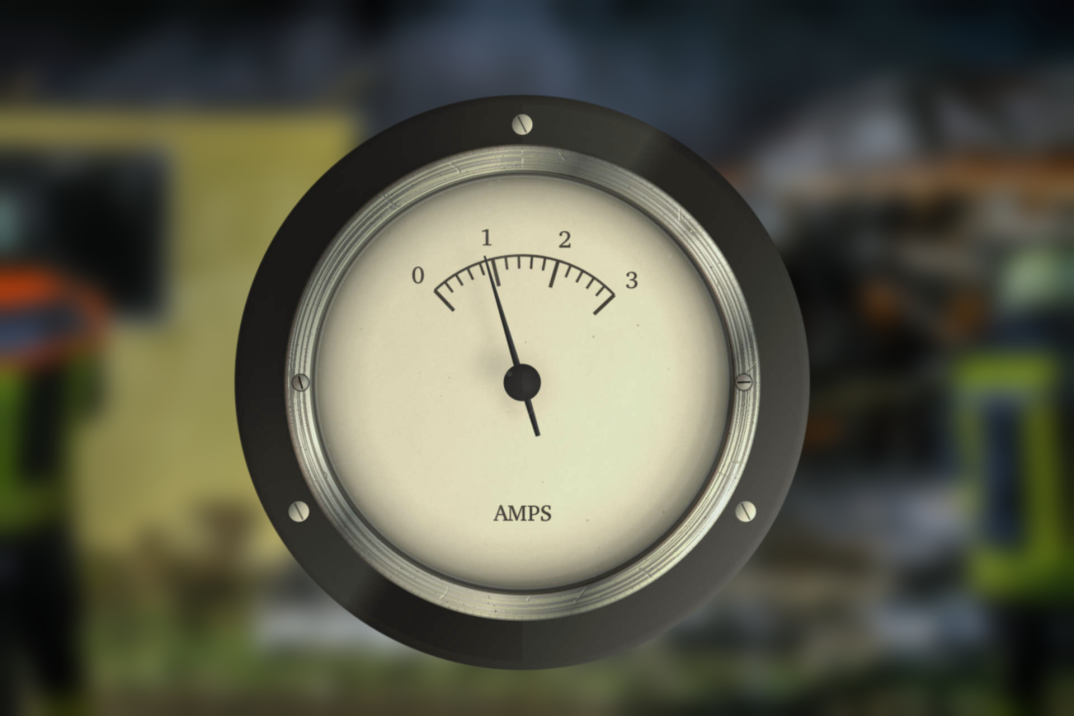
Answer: 0.9 A
